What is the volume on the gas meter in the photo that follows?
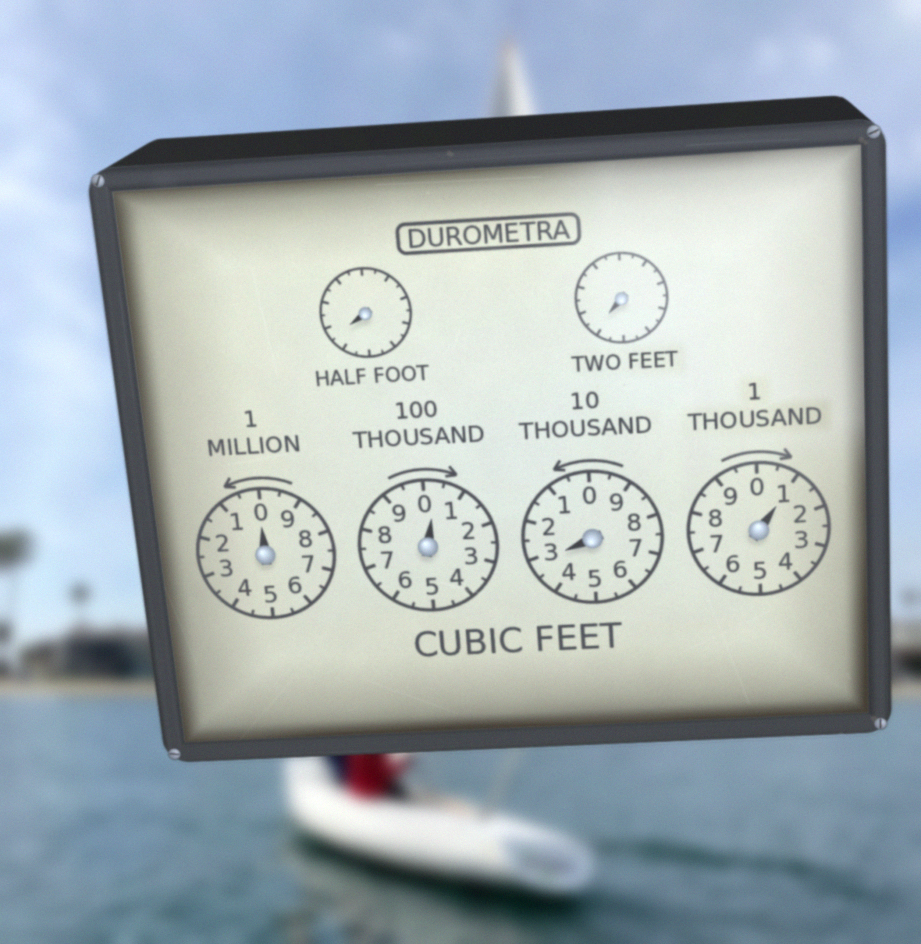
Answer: 3100 ft³
